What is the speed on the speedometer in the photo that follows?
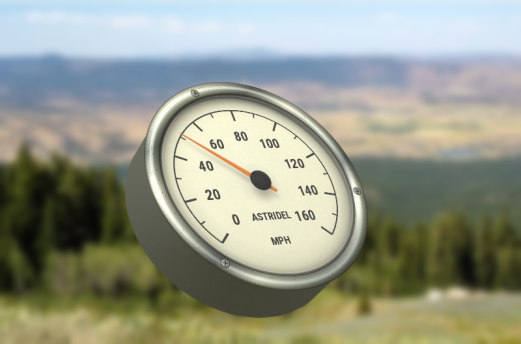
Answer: 50 mph
